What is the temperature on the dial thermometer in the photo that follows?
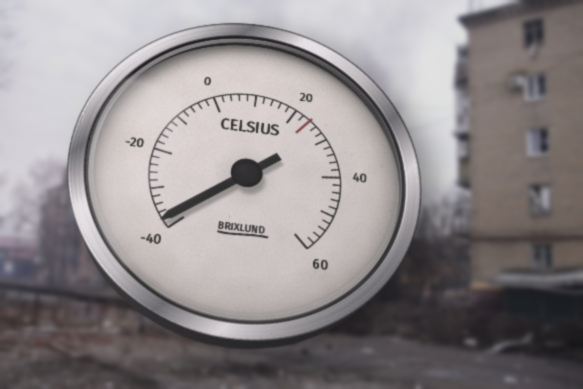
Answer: -38 °C
